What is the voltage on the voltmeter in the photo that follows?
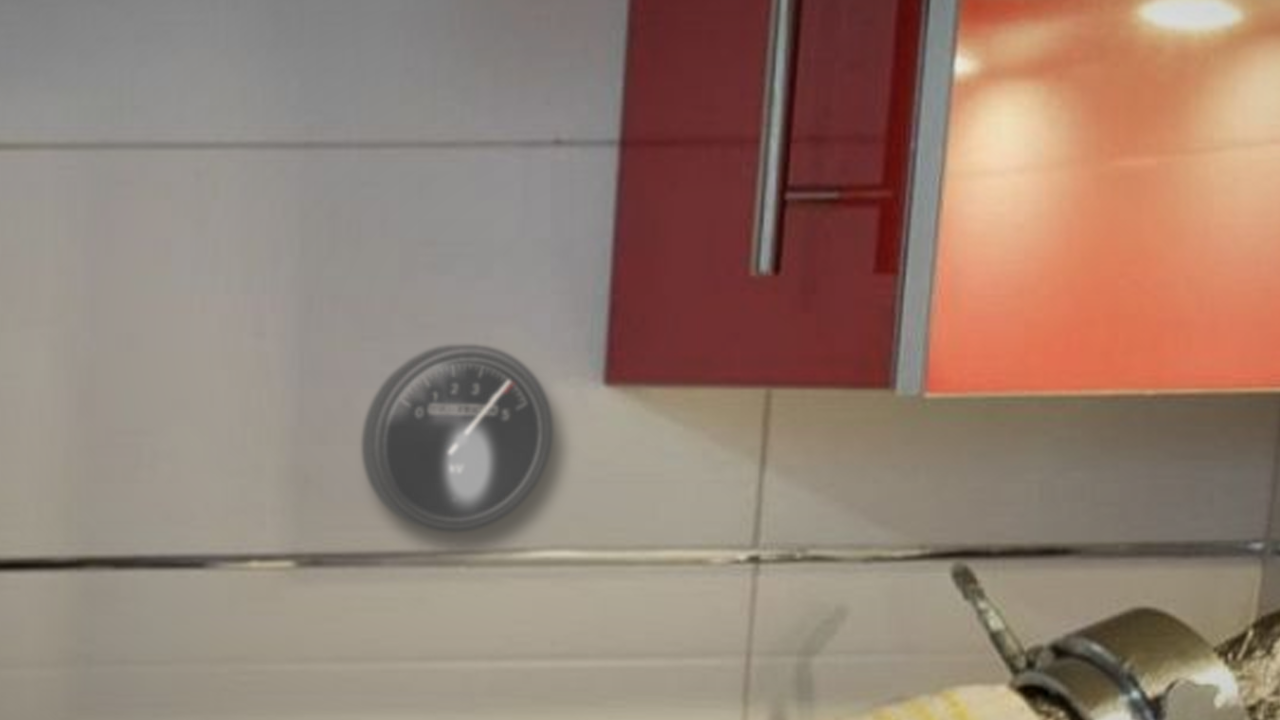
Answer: 4 kV
